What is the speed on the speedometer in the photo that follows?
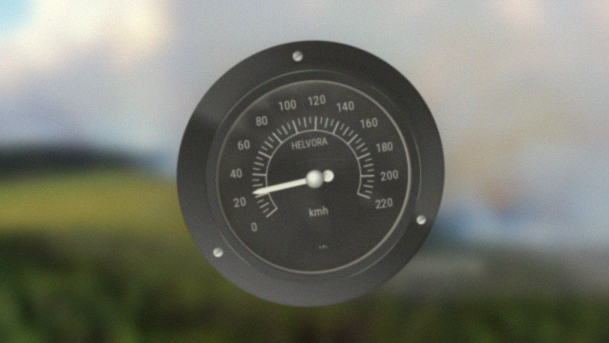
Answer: 25 km/h
